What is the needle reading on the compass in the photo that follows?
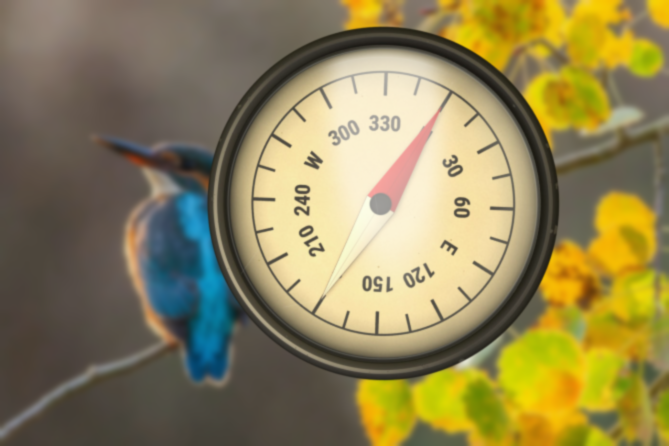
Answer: 0 °
